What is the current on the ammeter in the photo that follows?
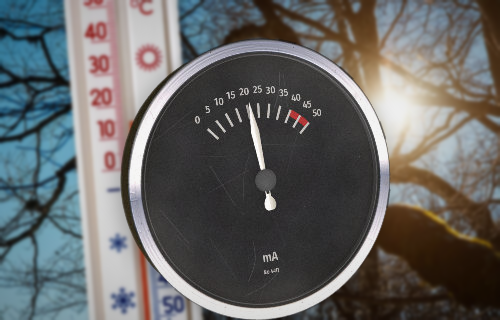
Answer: 20 mA
